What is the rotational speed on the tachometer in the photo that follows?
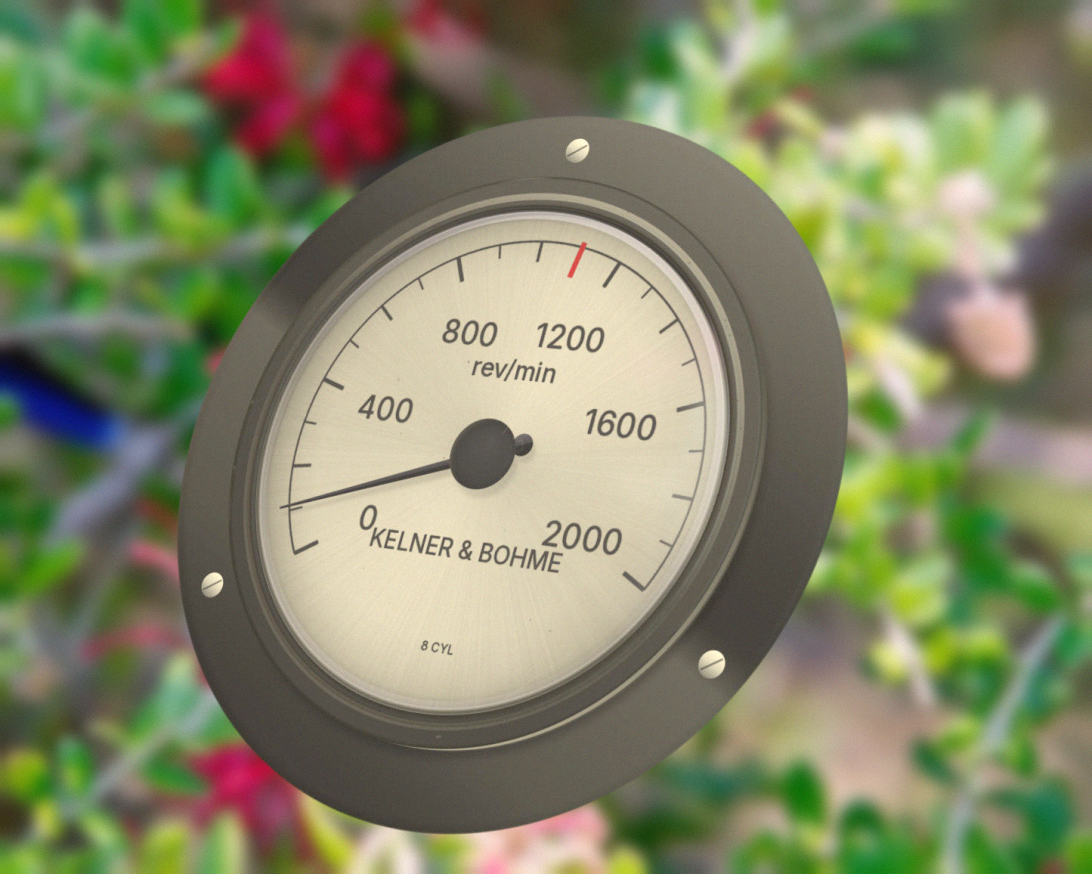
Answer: 100 rpm
